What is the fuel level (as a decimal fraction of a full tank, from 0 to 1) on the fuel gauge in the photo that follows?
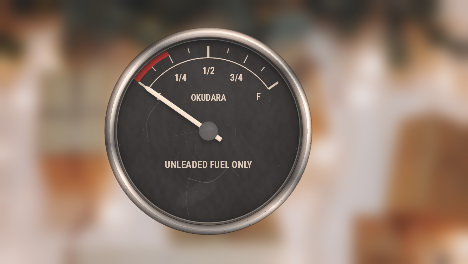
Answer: 0
